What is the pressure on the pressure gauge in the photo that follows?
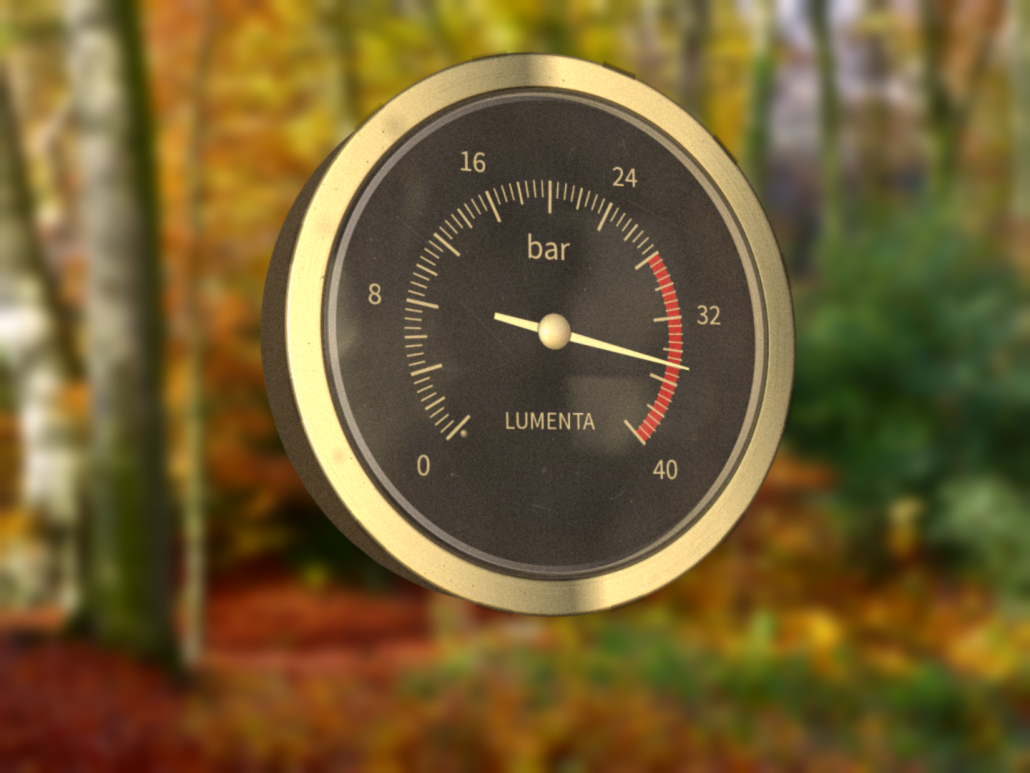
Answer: 35 bar
